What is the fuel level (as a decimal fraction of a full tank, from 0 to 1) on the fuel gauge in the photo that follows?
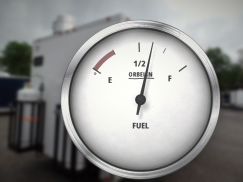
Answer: 0.625
